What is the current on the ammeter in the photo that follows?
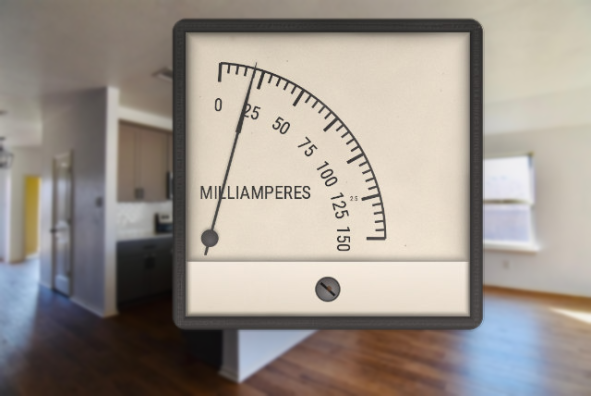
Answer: 20 mA
